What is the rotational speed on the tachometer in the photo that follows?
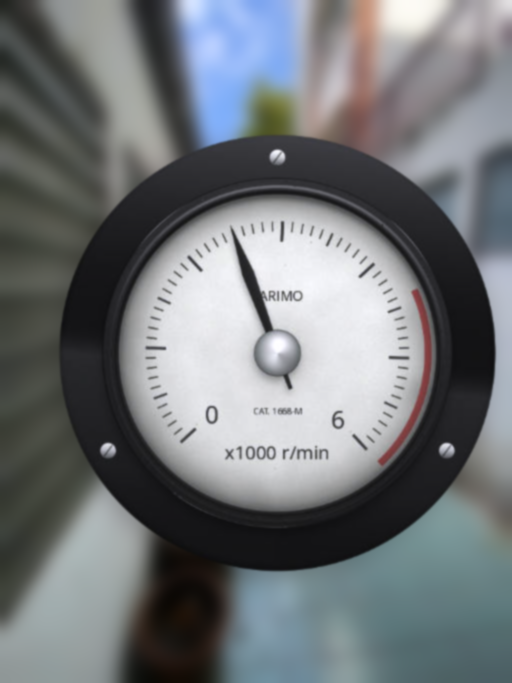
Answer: 2500 rpm
